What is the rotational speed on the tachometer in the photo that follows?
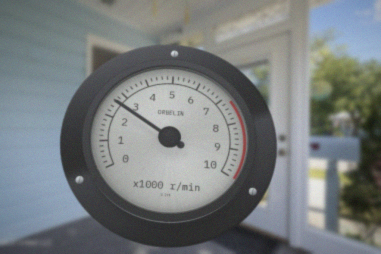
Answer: 2600 rpm
